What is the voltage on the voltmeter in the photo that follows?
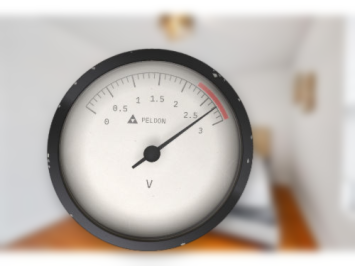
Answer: 2.7 V
